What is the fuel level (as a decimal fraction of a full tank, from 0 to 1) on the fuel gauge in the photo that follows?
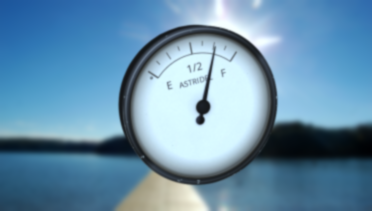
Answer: 0.75
